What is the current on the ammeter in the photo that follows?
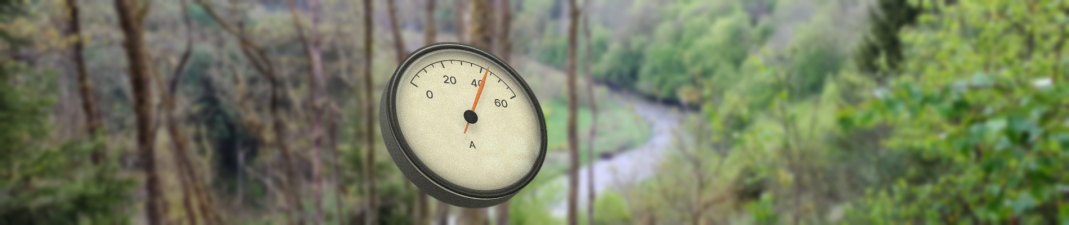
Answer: 42.5 A
